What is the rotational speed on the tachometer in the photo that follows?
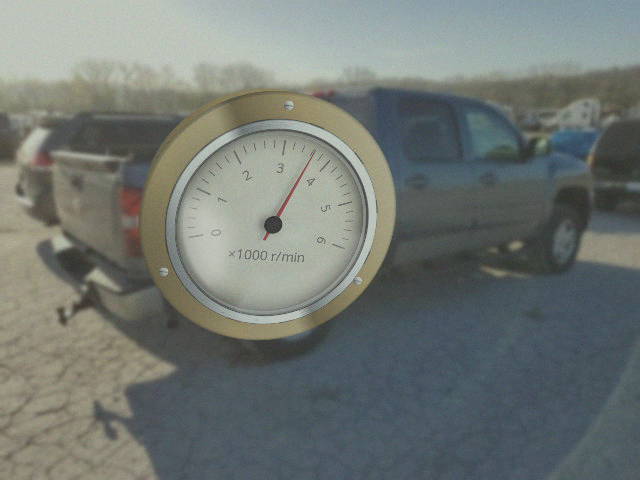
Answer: 3600 rpm
